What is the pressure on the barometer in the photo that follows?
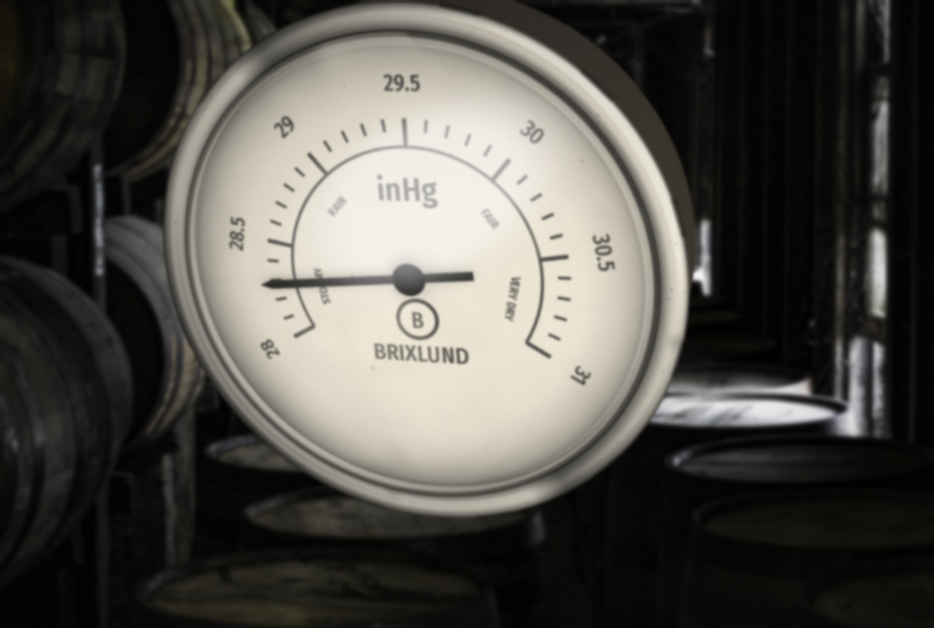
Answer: 28.3 inHg
